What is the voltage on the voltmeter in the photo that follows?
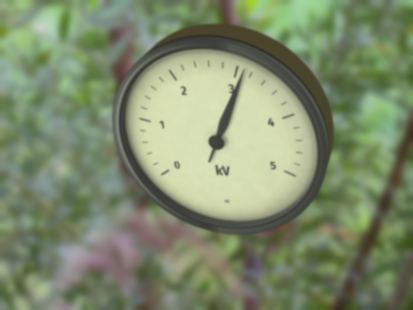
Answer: 3.1 kV
